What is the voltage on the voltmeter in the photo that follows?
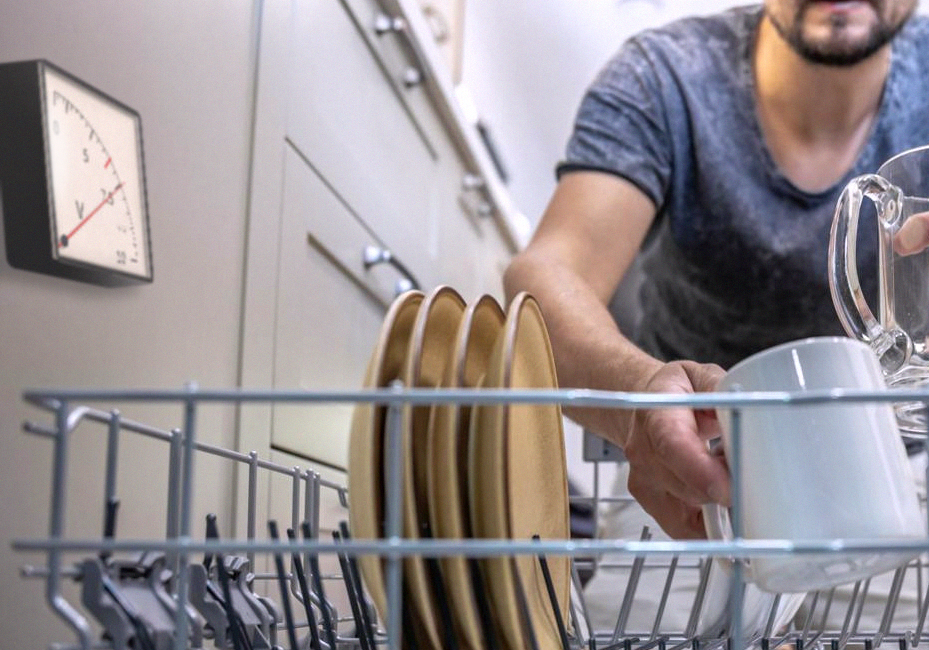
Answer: 7.5 V
